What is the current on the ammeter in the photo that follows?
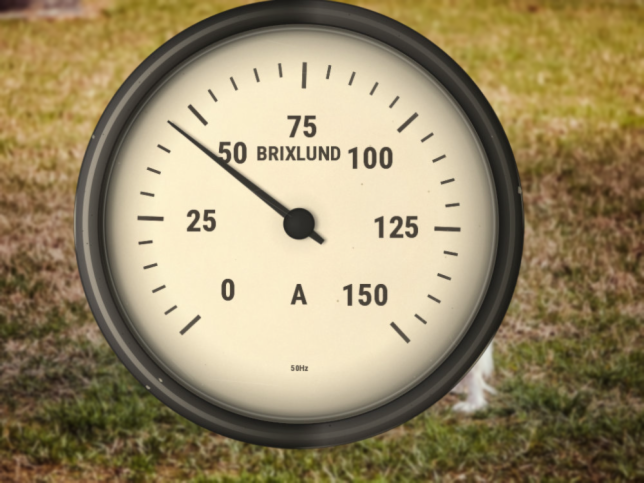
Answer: 45 A
